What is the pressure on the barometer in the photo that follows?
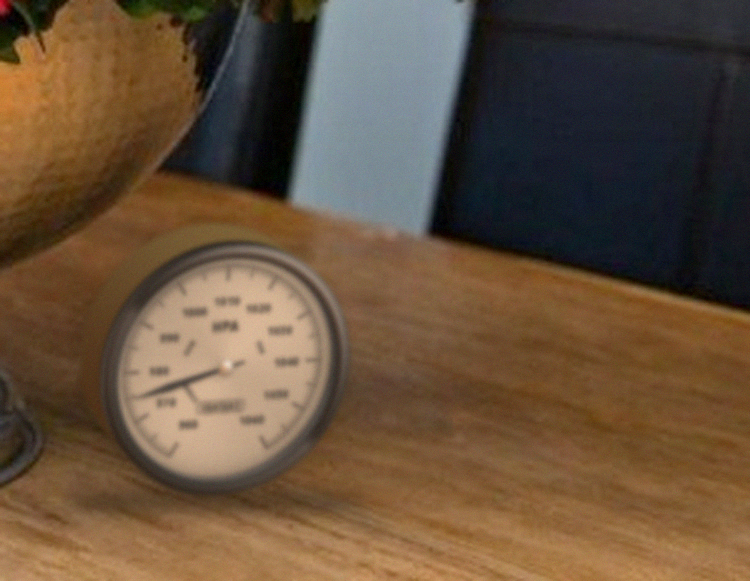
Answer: 975 hPa
